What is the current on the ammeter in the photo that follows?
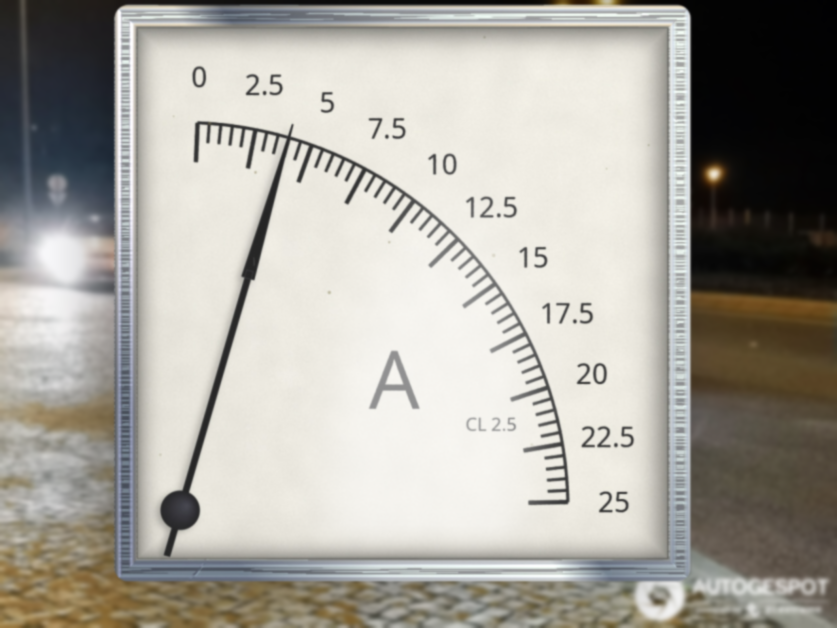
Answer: 4 A
